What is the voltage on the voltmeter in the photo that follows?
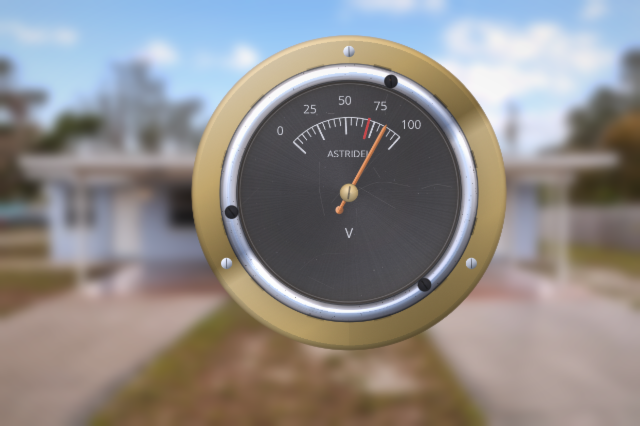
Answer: 85 V
